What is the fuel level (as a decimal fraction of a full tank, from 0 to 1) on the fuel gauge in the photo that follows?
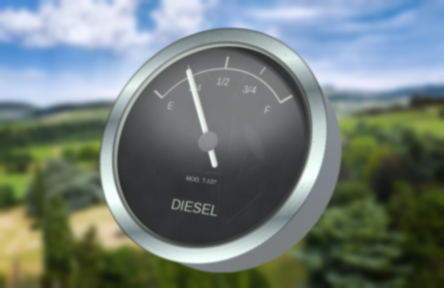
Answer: 0.25
